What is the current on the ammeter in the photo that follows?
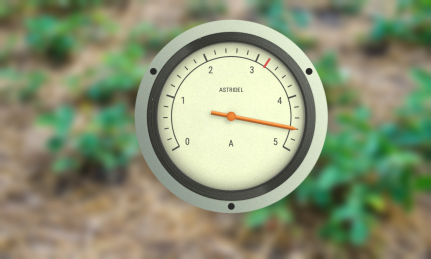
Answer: 4.6 A
